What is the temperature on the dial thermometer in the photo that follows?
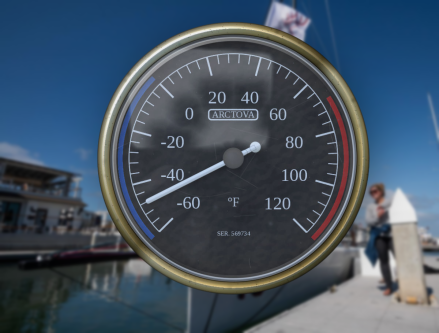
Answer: -48 °F
